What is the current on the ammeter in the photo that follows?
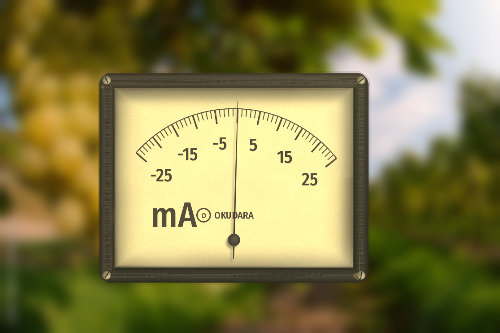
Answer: 0 mA
